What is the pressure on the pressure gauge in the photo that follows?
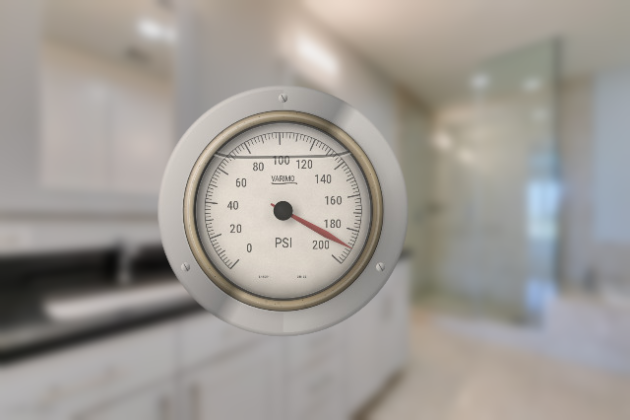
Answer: 190 psi
